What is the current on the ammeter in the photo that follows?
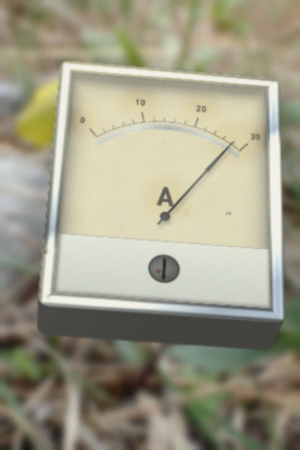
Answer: 28 A
